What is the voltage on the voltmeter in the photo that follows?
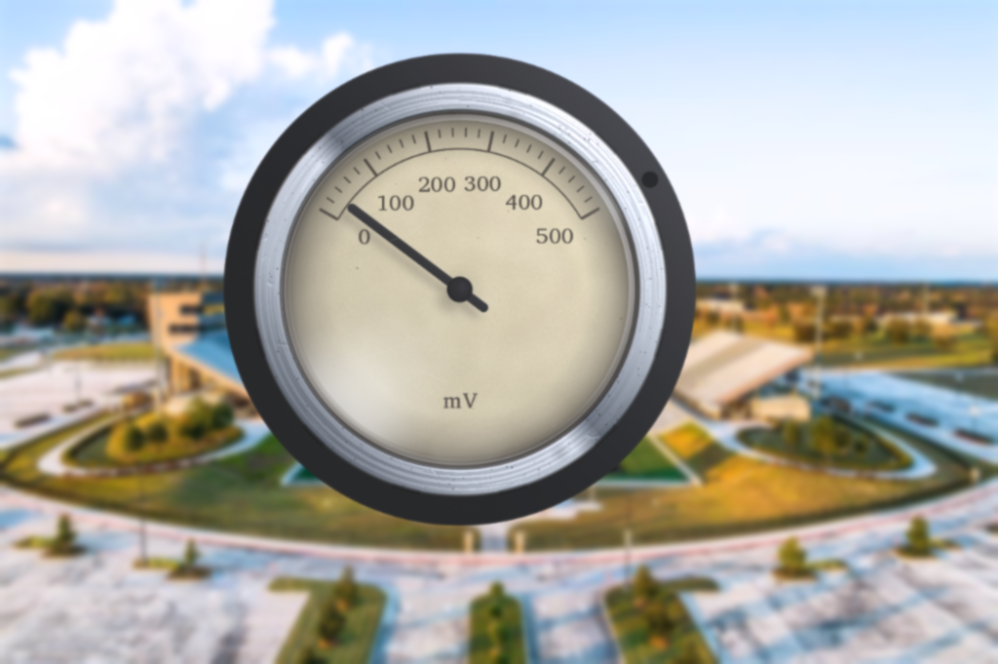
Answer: 30 mV
